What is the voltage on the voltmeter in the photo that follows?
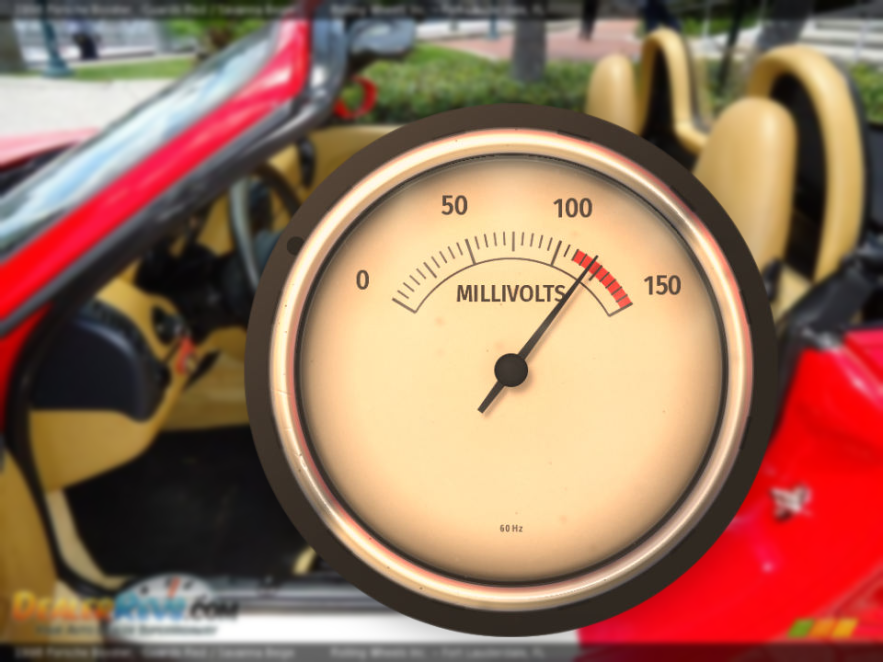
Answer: 120 mV
